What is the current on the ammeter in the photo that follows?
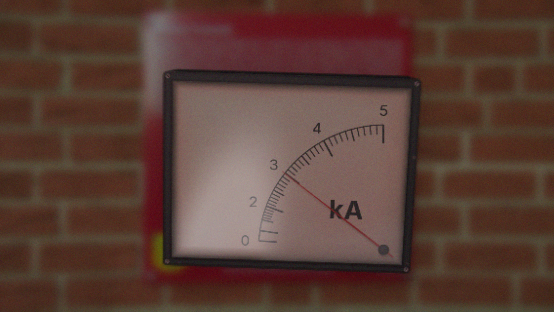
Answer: 3 kA
